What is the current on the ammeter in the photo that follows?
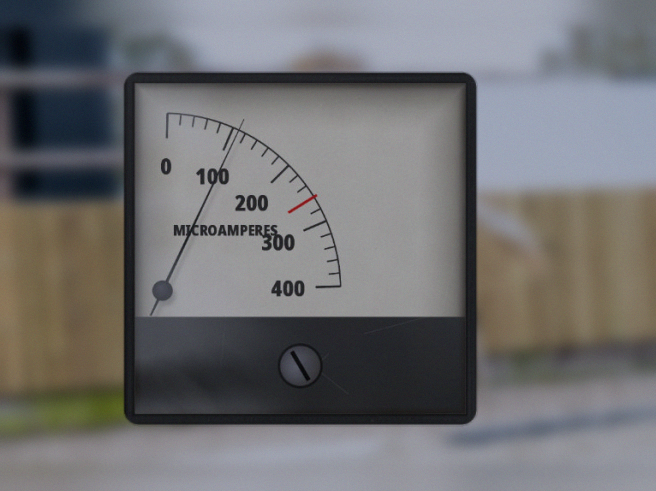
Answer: 110 µA
